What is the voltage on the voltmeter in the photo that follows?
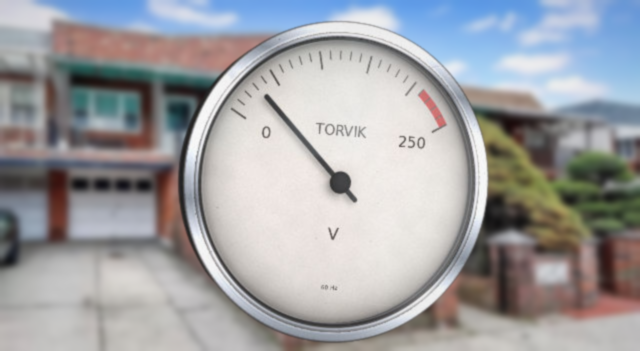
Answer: 30 V
